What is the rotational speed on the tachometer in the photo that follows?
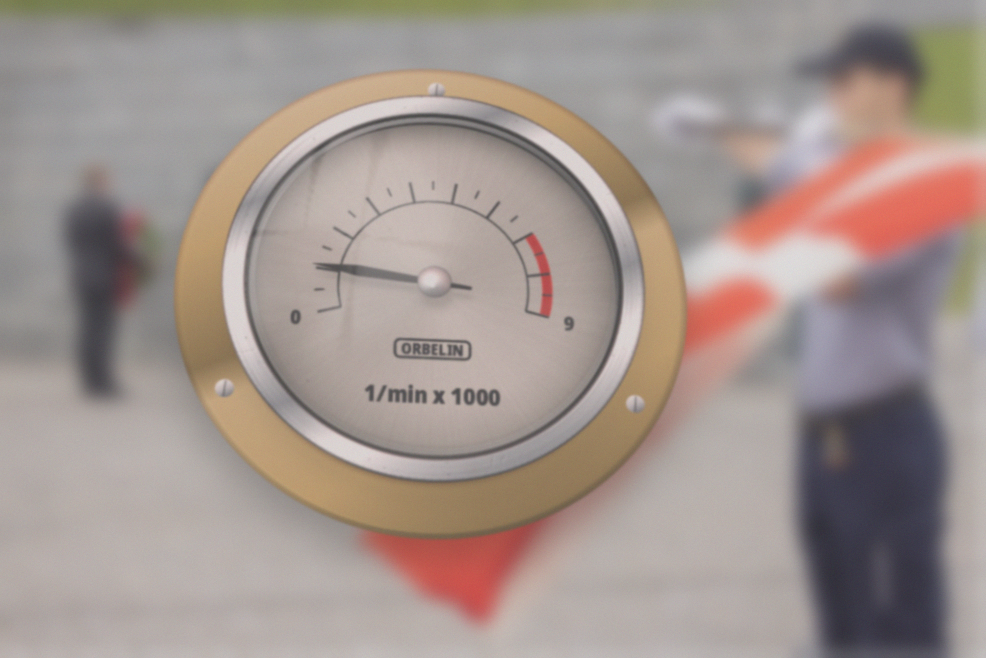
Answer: 1000 rpm
